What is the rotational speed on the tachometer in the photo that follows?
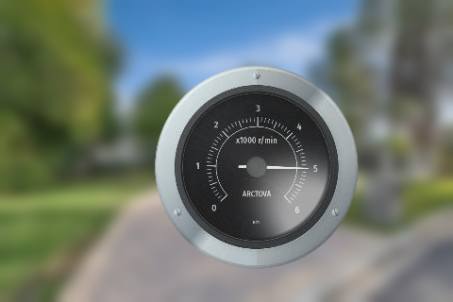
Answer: 5000 rpm
